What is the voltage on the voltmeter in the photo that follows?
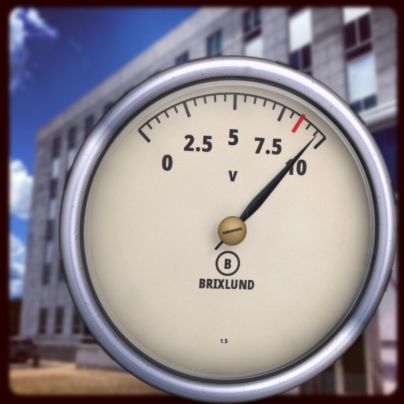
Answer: 9.5 V
